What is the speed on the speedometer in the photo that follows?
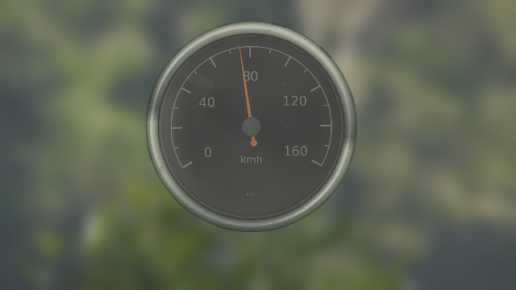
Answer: 75 km/h
